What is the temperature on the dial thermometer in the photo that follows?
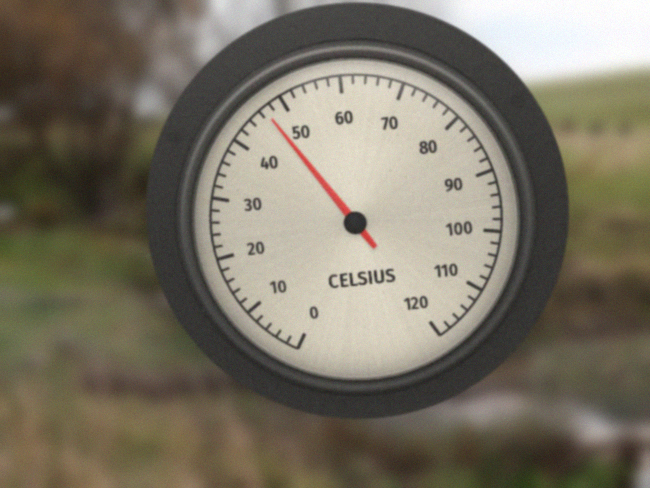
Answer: 47 °C
